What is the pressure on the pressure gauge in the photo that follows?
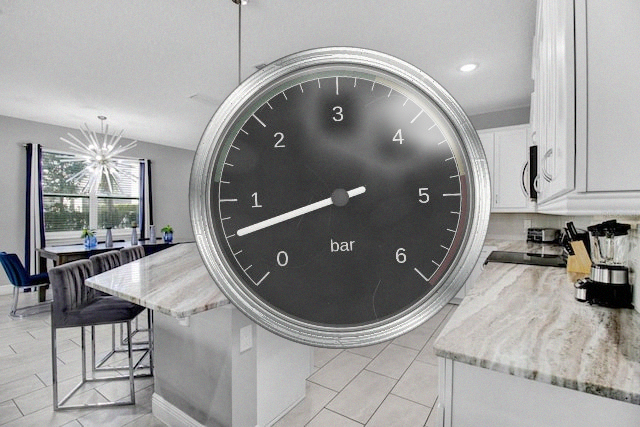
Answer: 0.6 bar
